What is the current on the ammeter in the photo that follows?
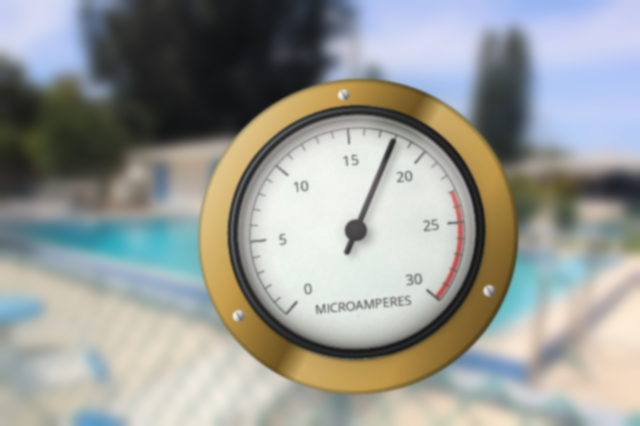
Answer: 18 µA
